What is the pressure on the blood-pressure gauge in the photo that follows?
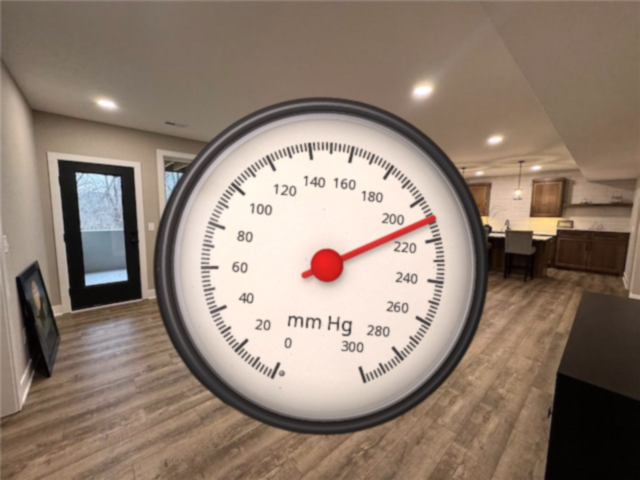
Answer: 210 mmHg
